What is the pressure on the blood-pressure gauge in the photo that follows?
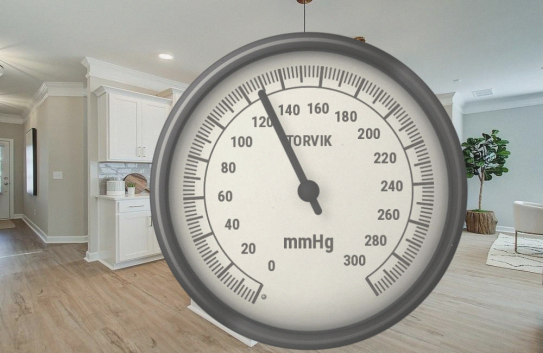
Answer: 128 mmHg
